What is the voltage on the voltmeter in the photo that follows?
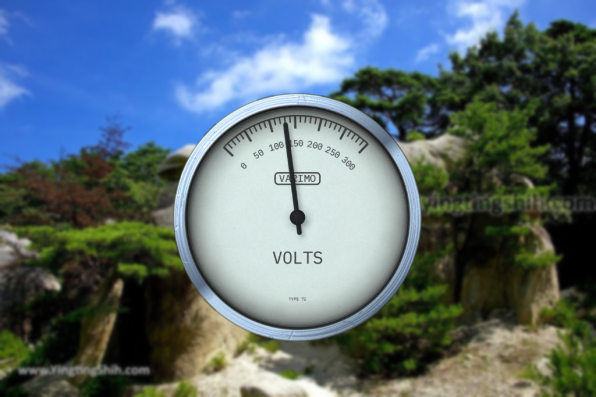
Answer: 130 V
